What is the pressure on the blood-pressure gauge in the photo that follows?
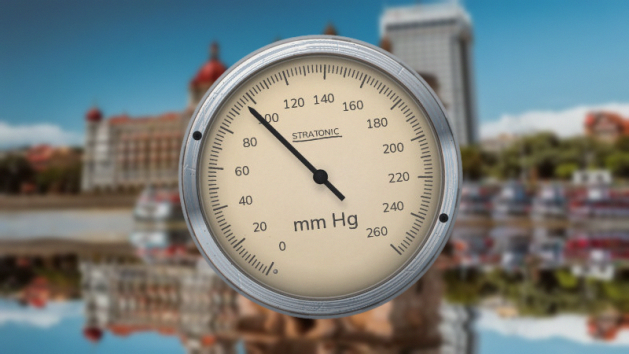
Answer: 96 mmHg
